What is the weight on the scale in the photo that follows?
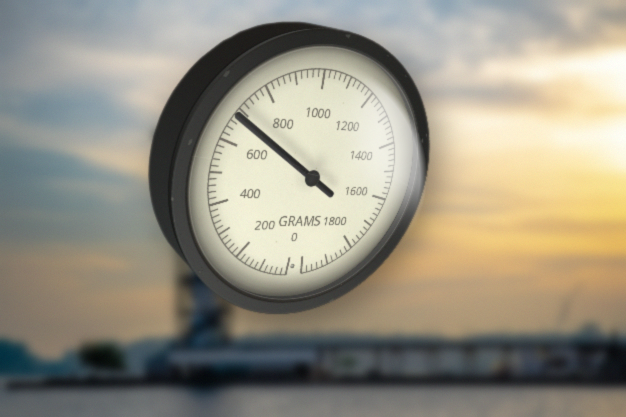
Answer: 680 g
